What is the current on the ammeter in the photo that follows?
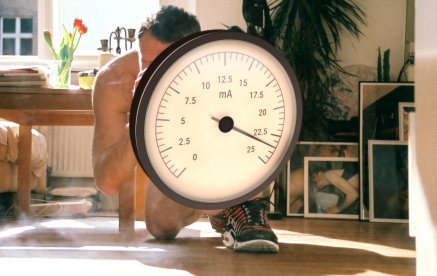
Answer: 23.5 mA
